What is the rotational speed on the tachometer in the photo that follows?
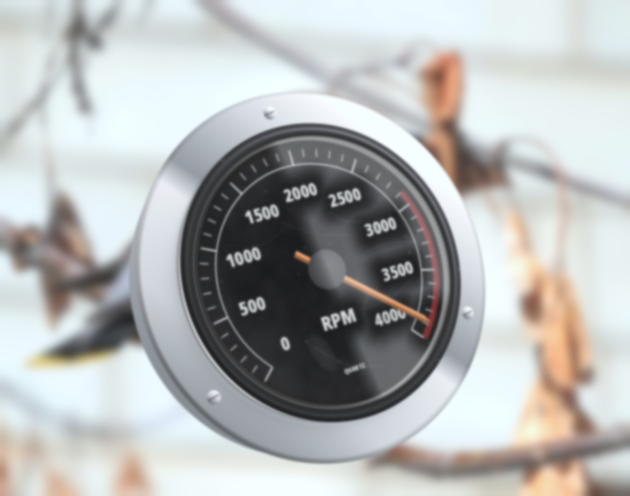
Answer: 3900 rpm
